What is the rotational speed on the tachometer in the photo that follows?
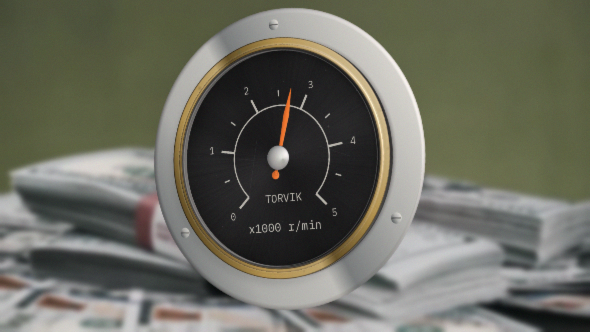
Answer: 2750 rpm
